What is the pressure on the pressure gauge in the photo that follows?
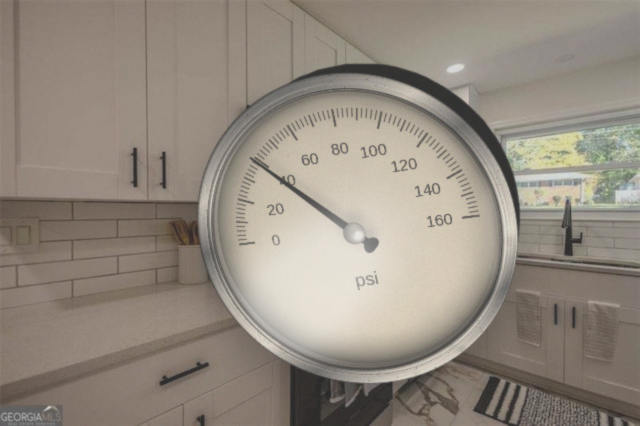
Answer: 40 psi
